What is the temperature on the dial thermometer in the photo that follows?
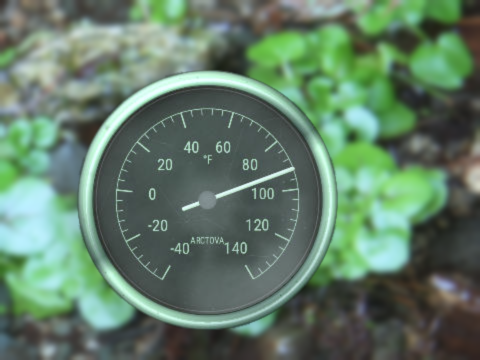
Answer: 92 °F
